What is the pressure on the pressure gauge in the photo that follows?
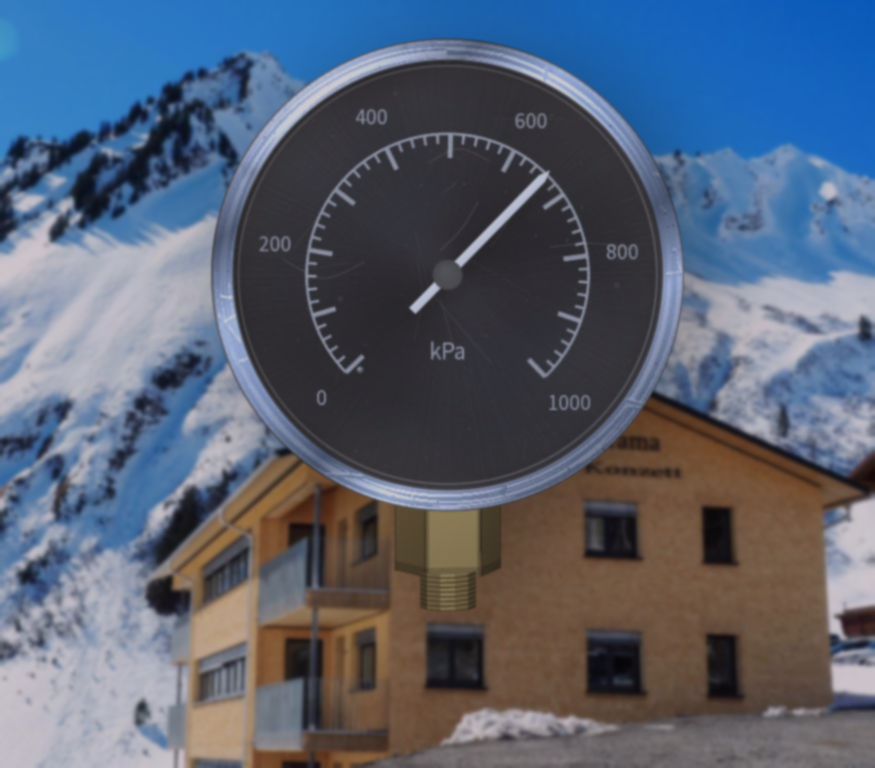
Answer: 660 kPa
